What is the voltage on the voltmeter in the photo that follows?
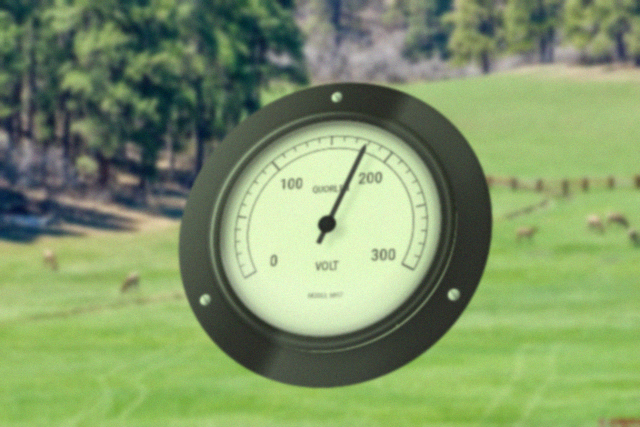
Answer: 180 V
